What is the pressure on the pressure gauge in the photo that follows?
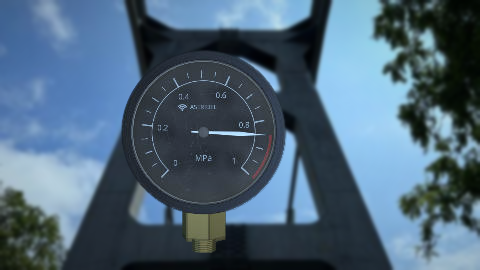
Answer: 0.85 MPa
